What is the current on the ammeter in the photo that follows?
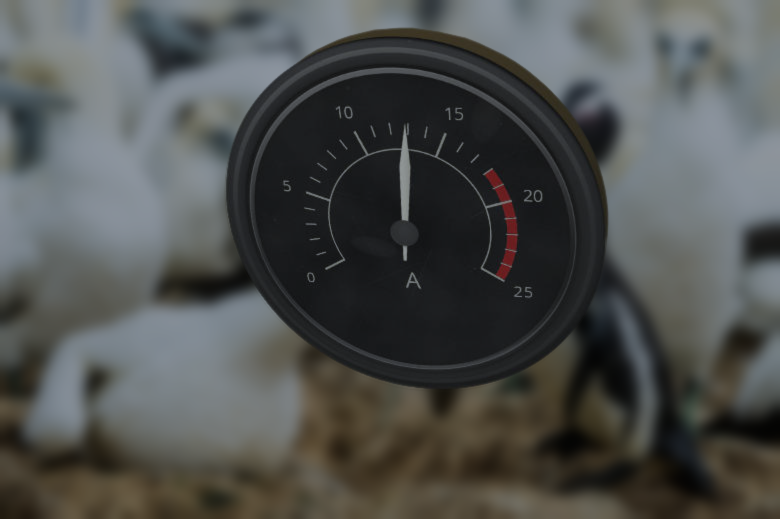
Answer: 13 A
